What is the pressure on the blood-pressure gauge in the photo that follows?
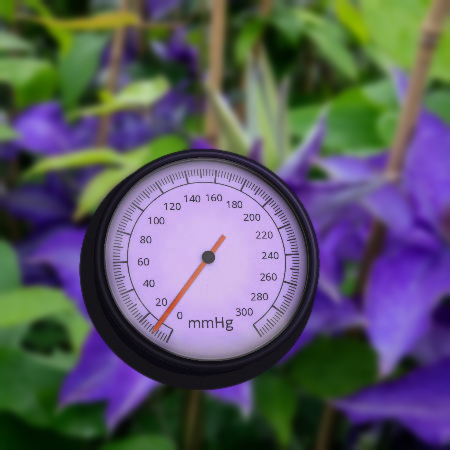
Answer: 10 mmHg
